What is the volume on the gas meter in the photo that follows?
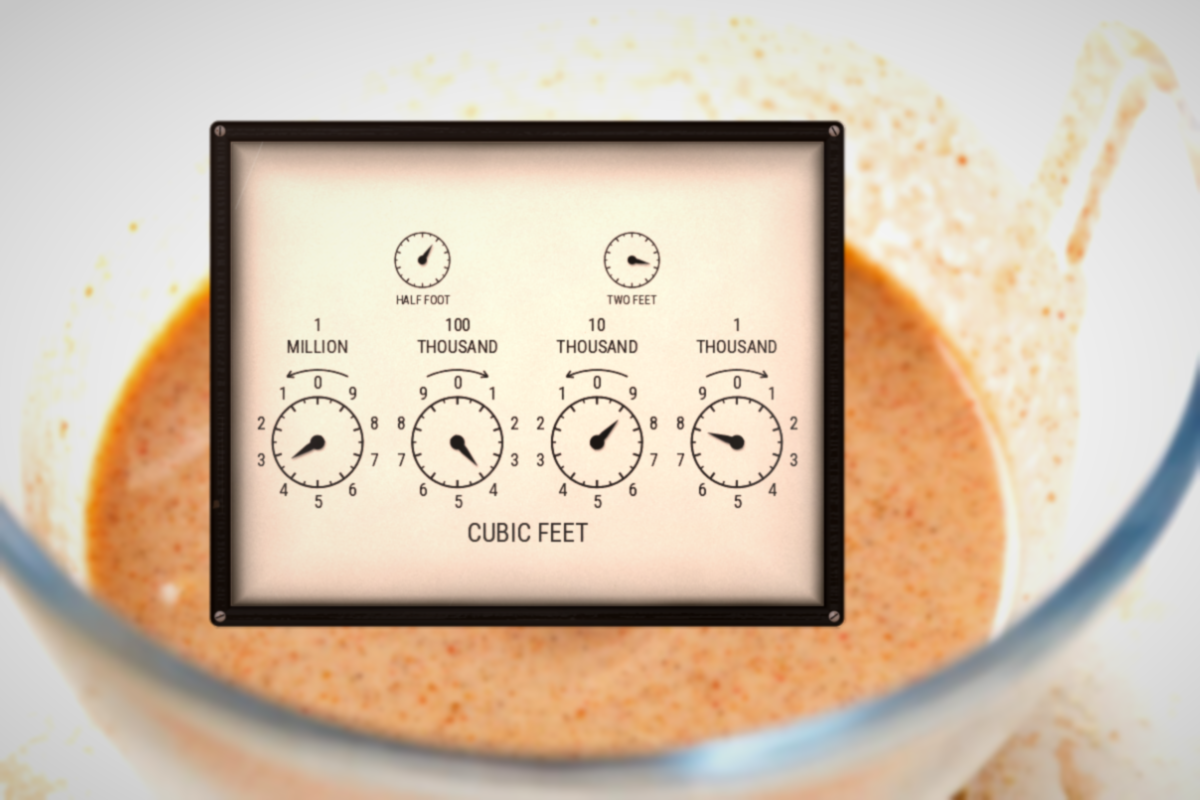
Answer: 338800 ft³
